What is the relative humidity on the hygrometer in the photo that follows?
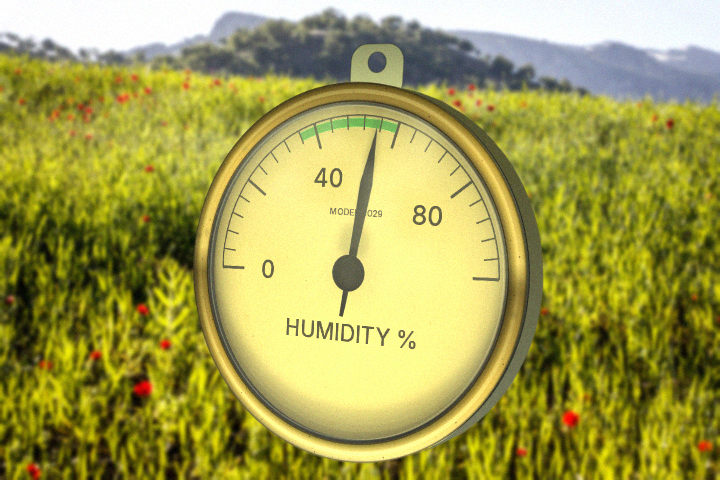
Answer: 56 %
